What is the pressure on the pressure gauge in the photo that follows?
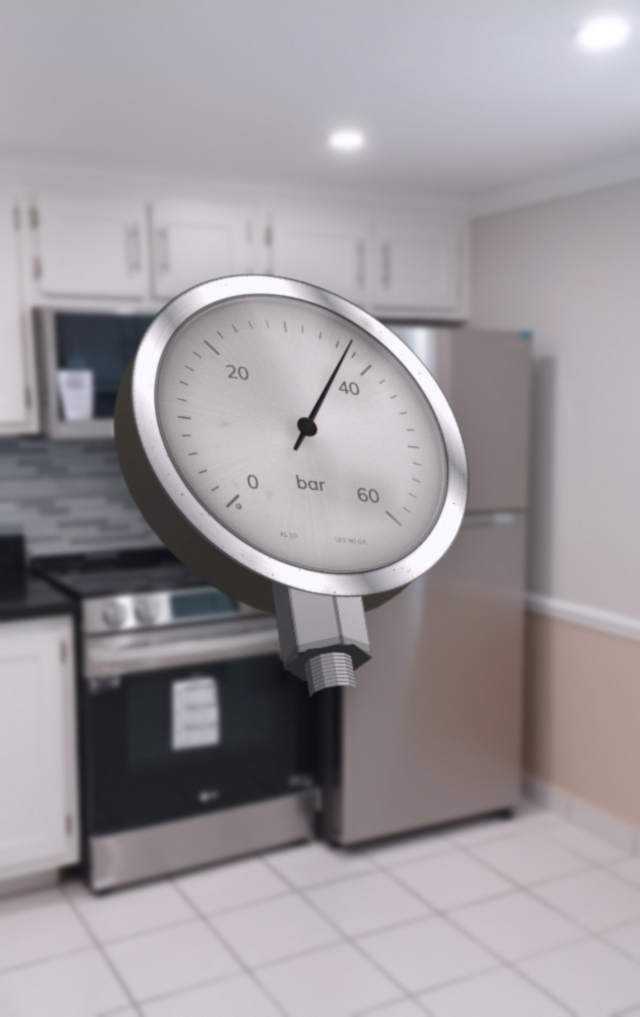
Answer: 37 bar
